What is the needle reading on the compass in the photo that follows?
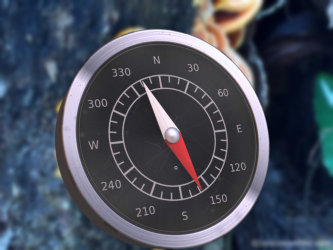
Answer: 160 °
